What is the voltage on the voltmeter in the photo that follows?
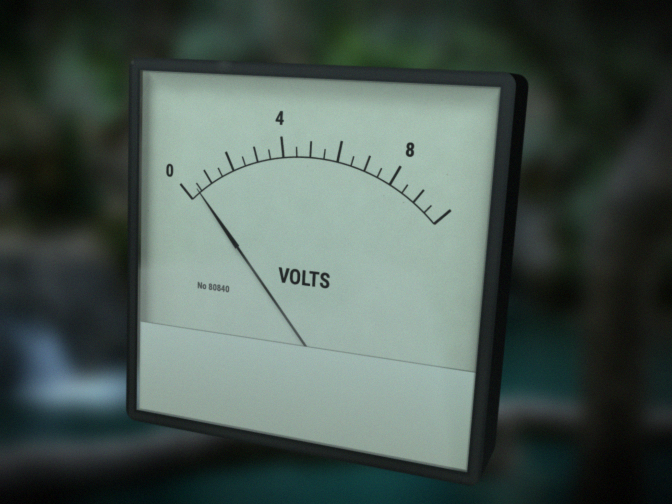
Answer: 0.5 V
